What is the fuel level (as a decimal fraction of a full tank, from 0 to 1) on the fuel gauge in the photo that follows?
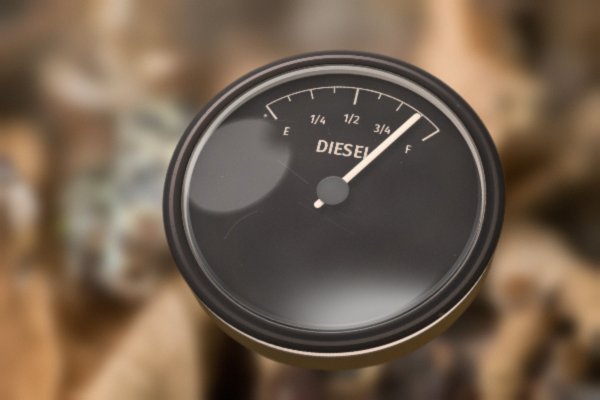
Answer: 0.875
